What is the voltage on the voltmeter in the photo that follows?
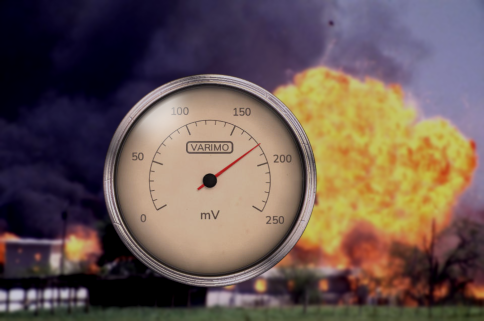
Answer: 180 mV
